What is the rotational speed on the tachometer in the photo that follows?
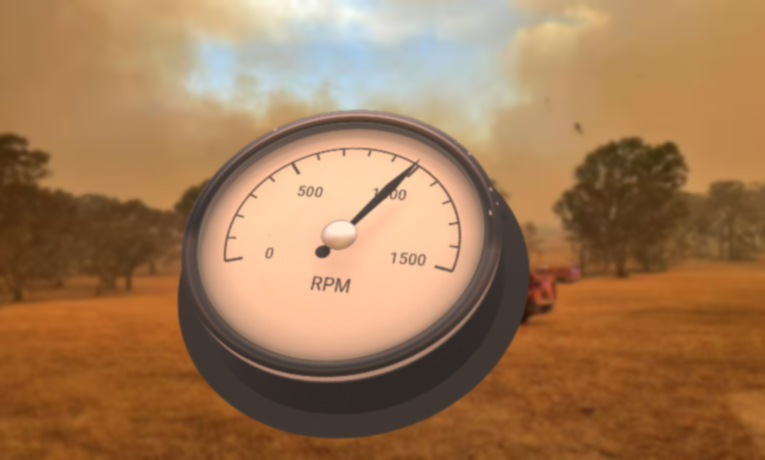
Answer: 1000 rpm
